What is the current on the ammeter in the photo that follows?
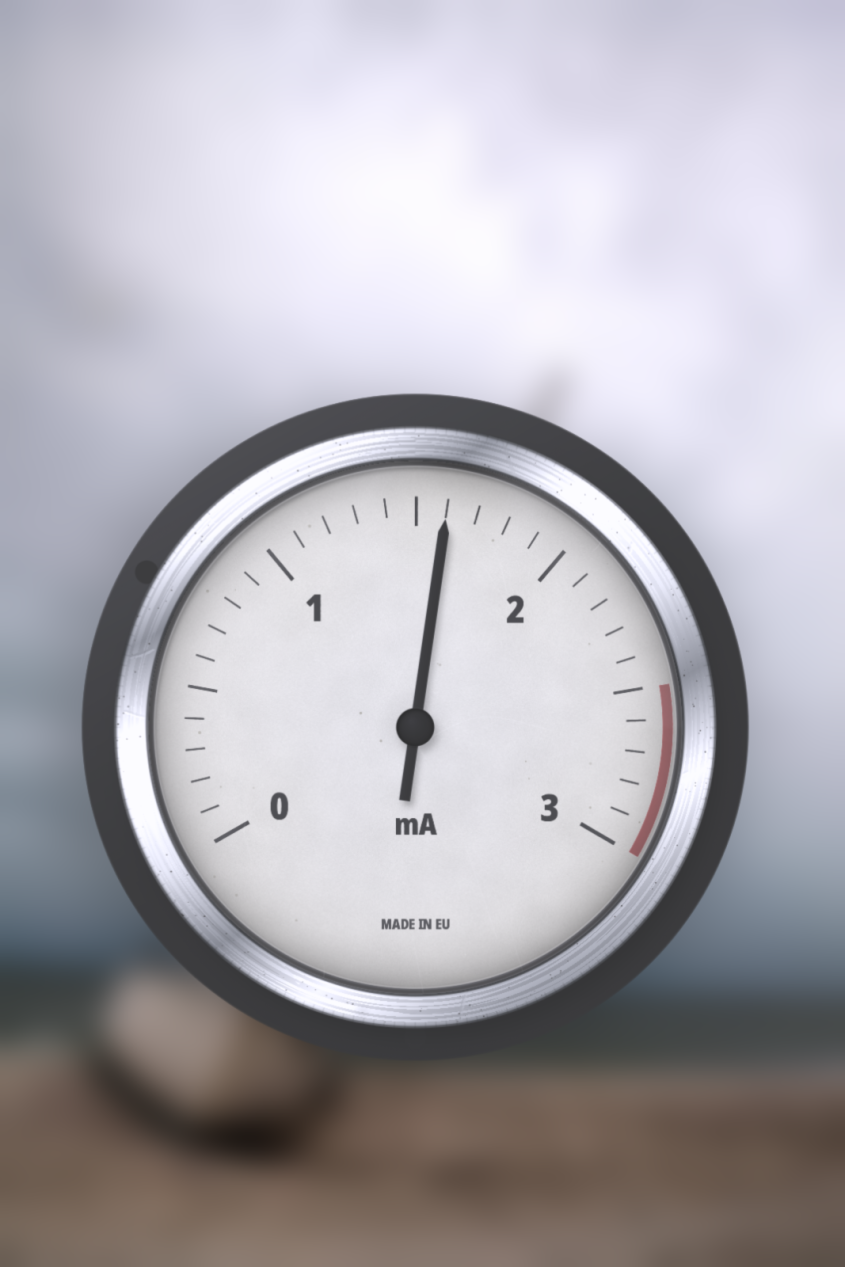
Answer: 1.6 mA
